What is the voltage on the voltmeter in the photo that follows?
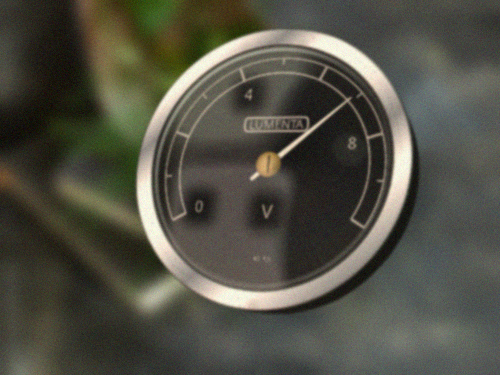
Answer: 7 V
